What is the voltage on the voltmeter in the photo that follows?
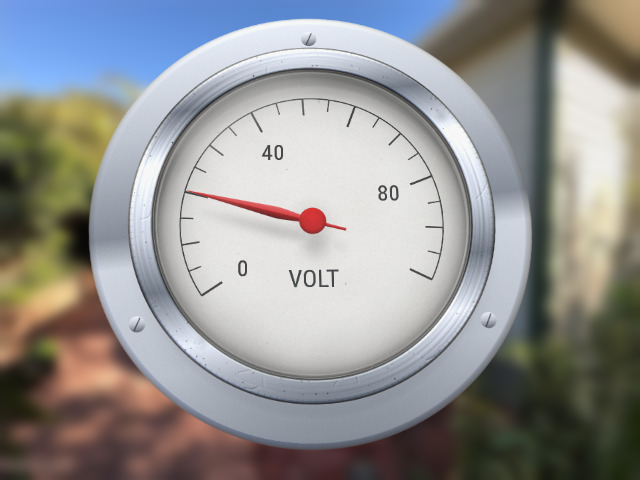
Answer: 20 V
